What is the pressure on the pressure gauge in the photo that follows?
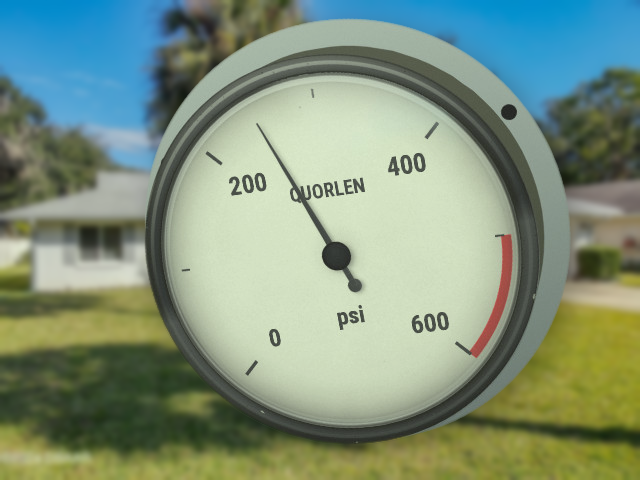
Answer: 250 psi
